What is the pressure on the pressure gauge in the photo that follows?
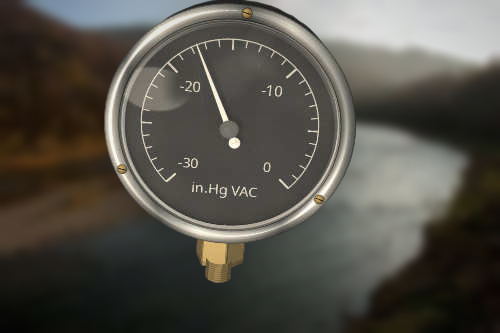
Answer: -17.5 inHg
